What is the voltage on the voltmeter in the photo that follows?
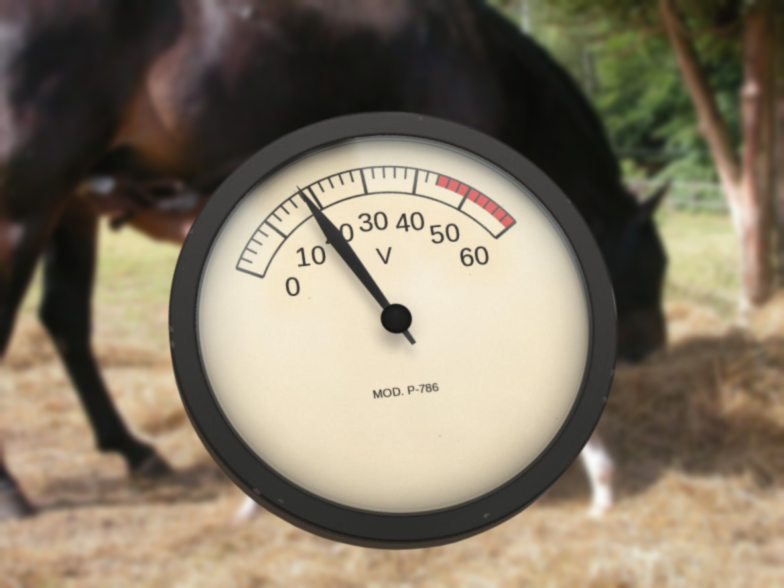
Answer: 18 V
